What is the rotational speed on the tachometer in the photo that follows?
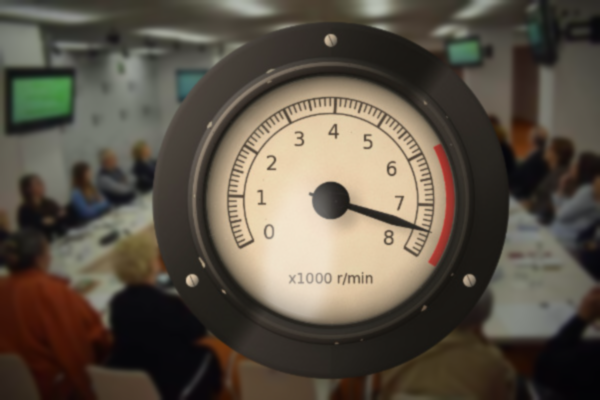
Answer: 7500 rpm
